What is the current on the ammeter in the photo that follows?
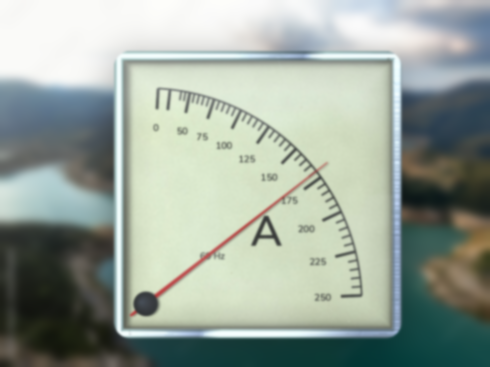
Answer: 170 A
